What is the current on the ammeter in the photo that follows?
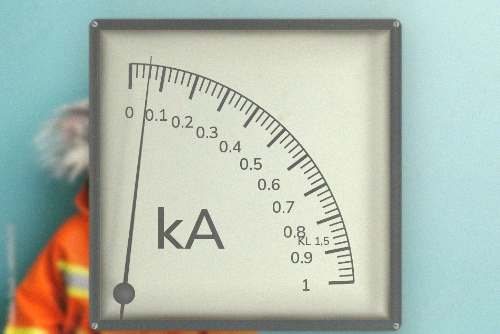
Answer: 0.06 kA
